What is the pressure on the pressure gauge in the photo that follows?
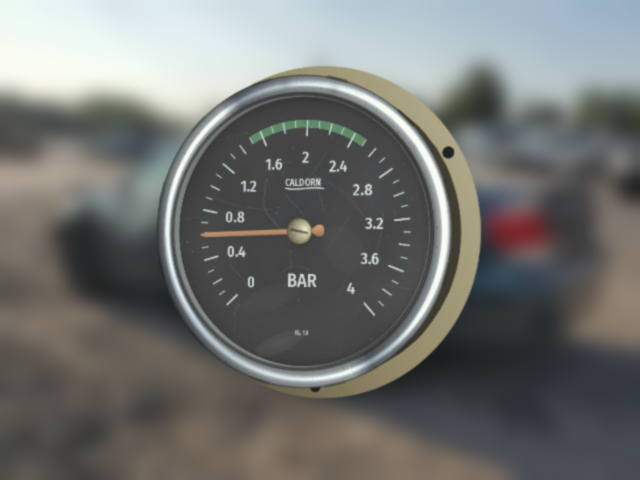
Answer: 0.6 bar
